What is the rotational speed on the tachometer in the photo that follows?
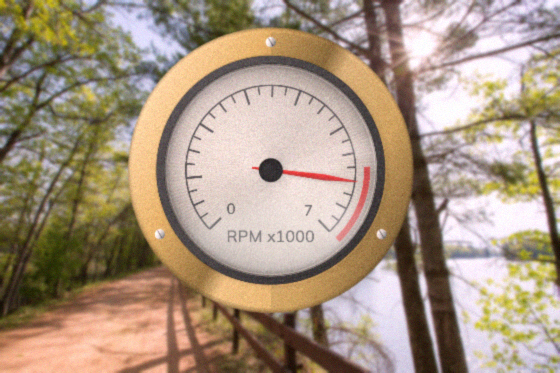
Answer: 6000 rpm
